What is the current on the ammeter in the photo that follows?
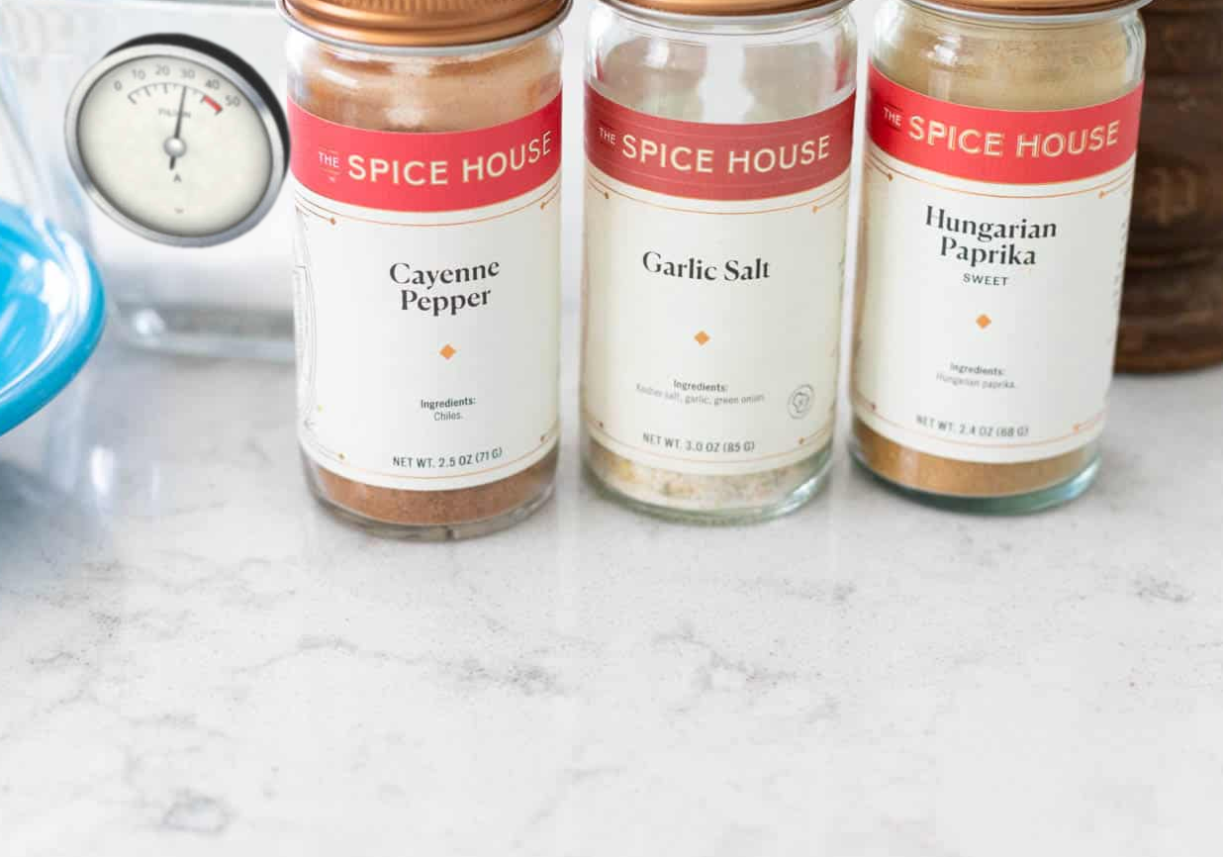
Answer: 30 A
